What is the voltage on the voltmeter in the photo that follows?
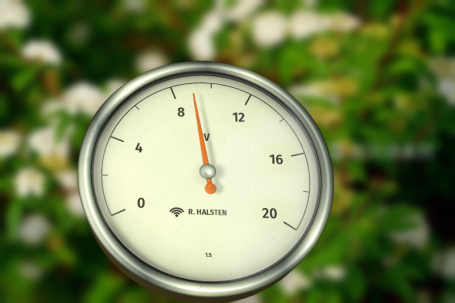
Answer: 9 V
